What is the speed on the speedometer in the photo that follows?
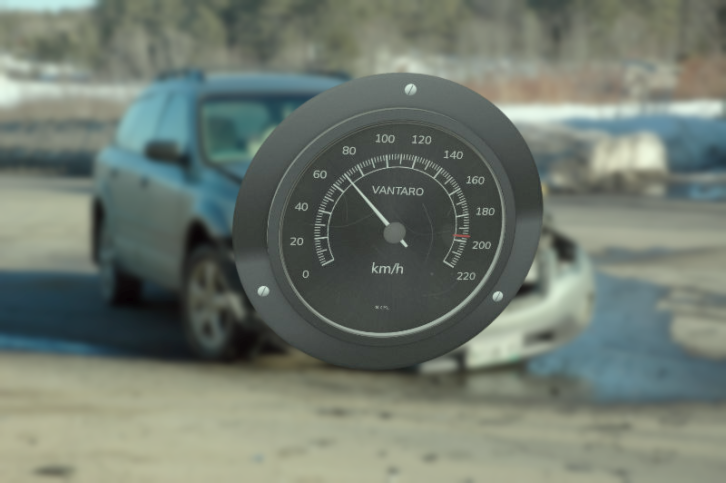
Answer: 70 km/h
